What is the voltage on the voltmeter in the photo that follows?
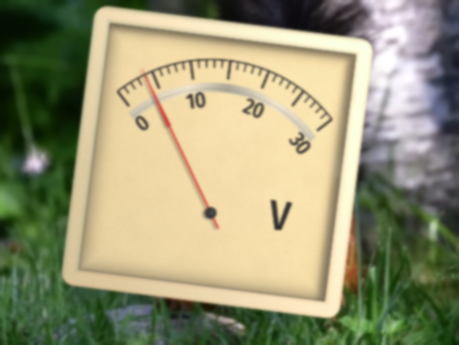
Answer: 4 V
